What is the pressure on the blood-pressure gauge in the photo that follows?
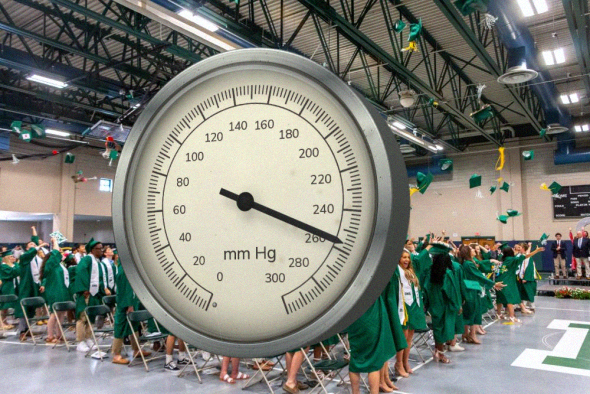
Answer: 256 mmHg
